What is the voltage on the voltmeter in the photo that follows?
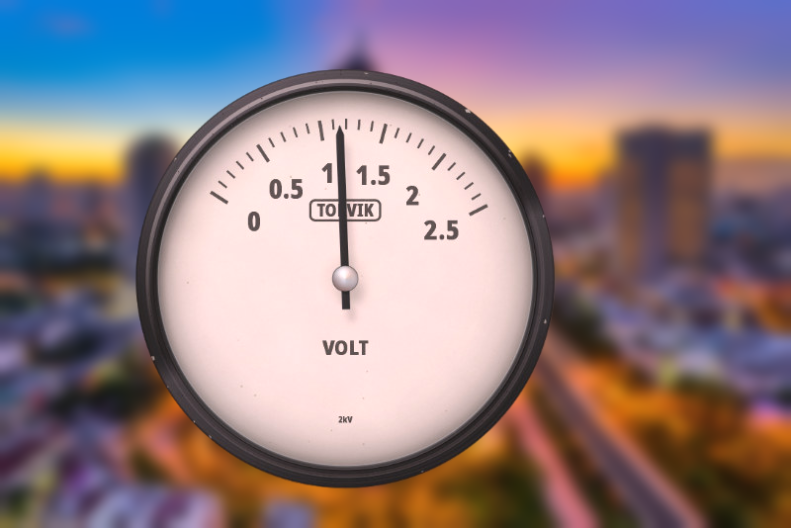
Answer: 1.15 V
